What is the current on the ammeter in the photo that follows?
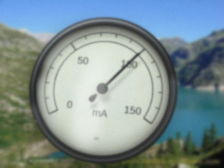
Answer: 100 mA
